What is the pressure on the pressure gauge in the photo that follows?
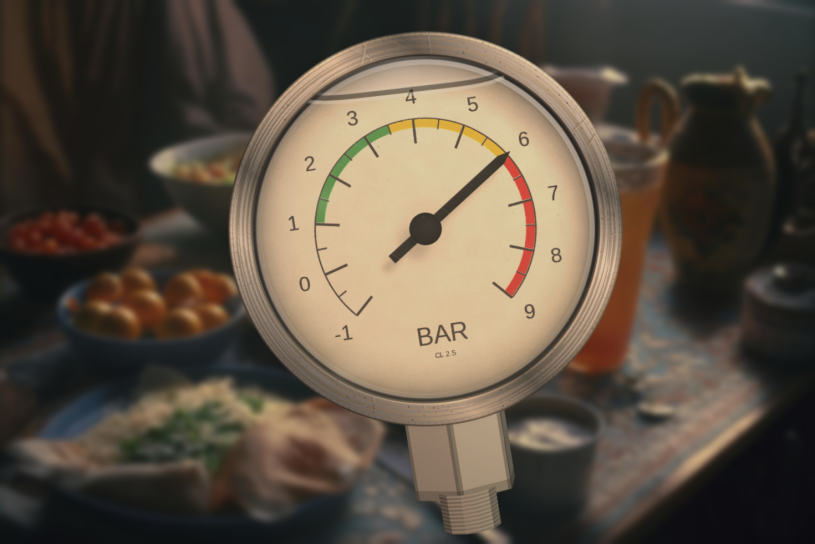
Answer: 6 bar
